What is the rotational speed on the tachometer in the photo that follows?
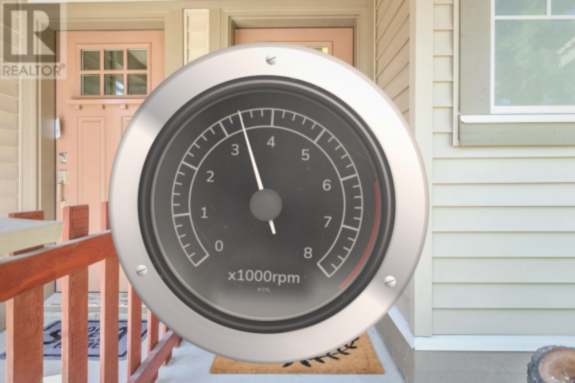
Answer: 3400 rpm
